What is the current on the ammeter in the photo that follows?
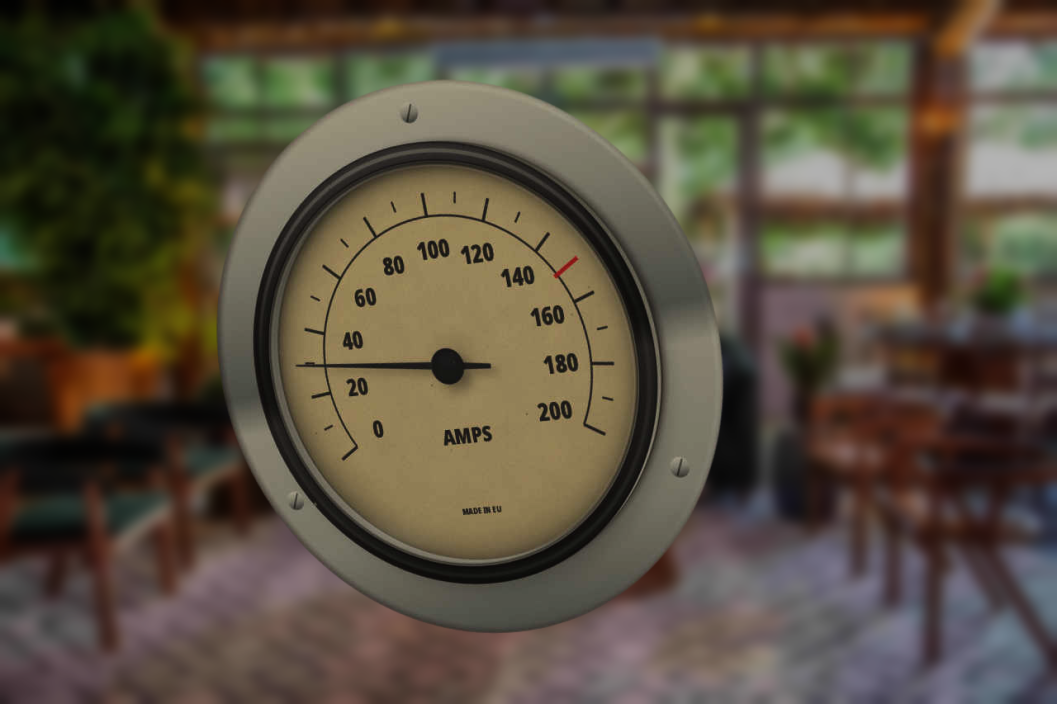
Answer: 30 A
